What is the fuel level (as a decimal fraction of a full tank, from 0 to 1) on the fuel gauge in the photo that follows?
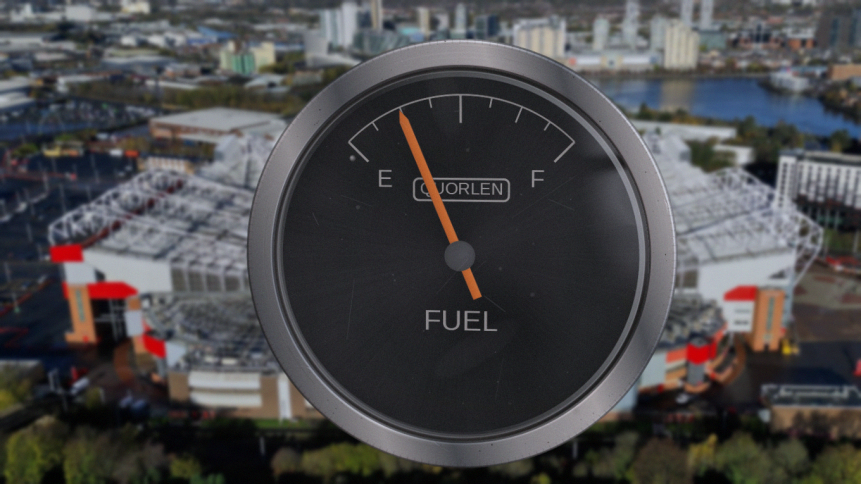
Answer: 0.25
